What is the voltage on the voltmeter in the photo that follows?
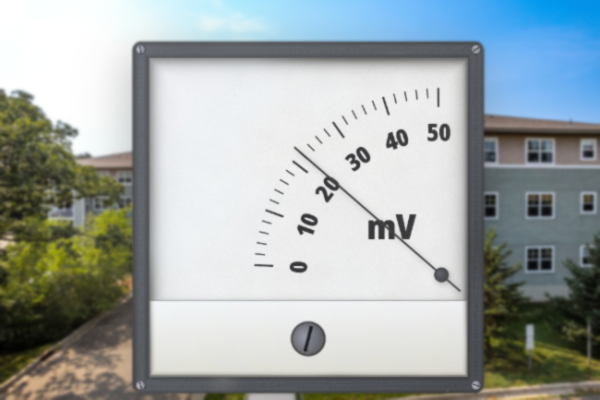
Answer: 22 mV
